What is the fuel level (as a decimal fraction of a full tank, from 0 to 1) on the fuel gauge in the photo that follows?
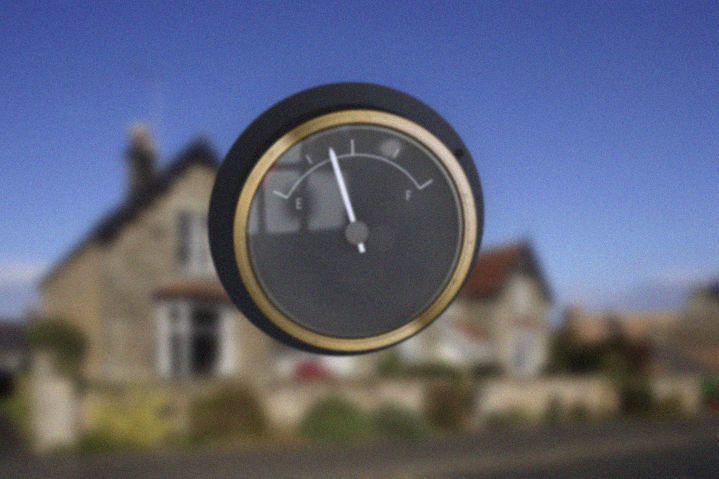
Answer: 0.375
